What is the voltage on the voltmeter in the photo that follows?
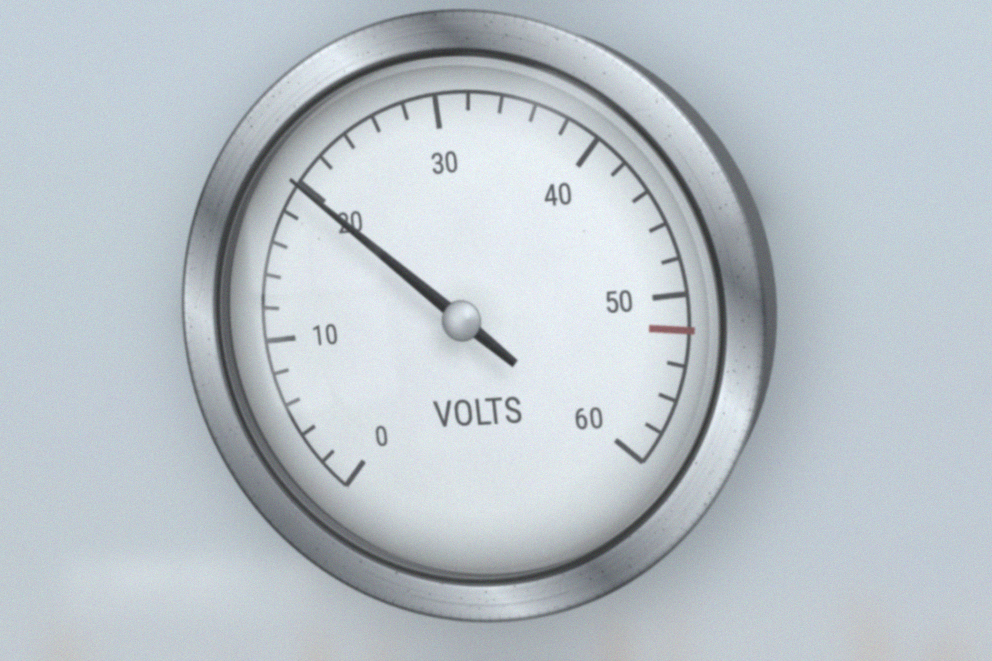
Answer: 20 V
